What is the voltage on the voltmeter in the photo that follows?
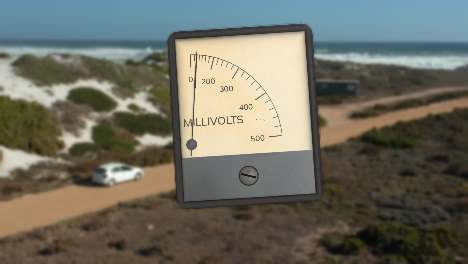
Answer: 100 mV
